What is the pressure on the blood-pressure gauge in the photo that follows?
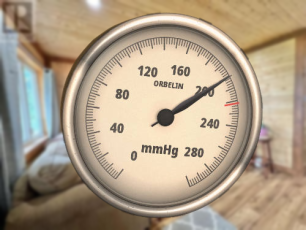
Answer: 200 mmHg
